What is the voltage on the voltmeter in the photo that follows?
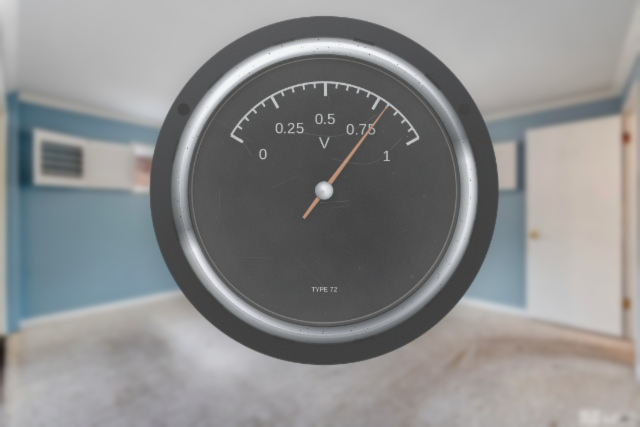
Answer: 0.8 V
